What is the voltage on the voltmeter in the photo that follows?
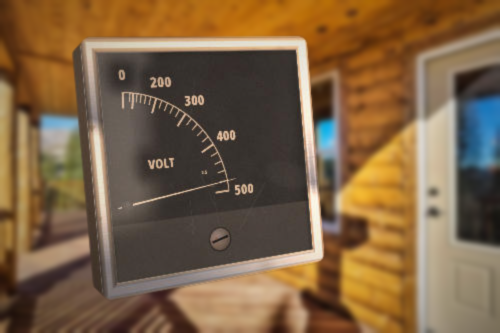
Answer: 480 V
